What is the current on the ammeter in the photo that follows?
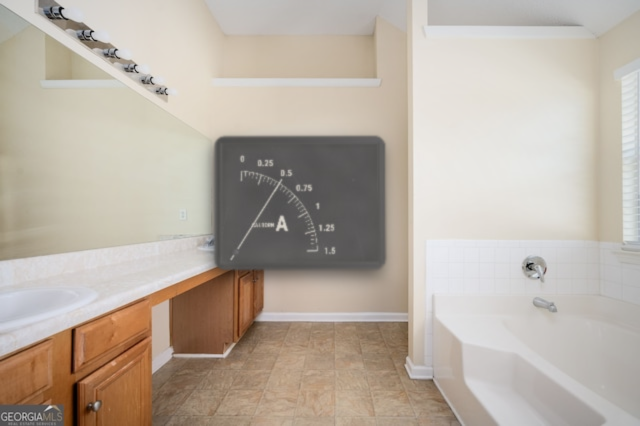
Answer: 0.5 A
